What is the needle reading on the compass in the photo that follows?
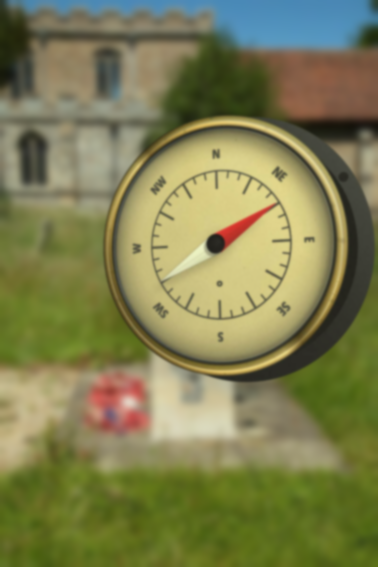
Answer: 60 °
